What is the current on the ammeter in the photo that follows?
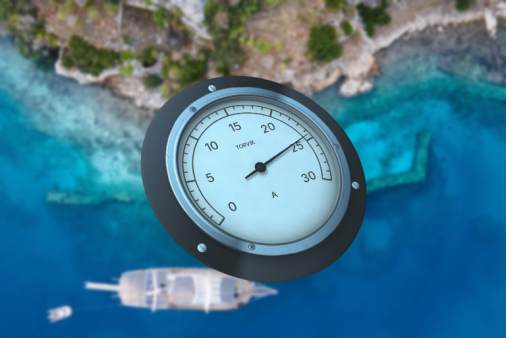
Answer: 24.5 A
